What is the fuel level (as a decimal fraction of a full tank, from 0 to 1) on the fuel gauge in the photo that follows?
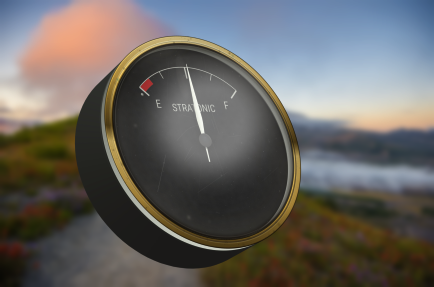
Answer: 0.5
